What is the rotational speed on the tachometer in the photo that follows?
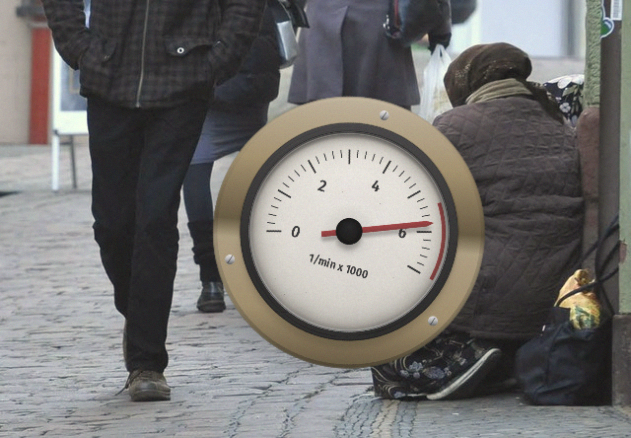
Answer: 5800 rpm
